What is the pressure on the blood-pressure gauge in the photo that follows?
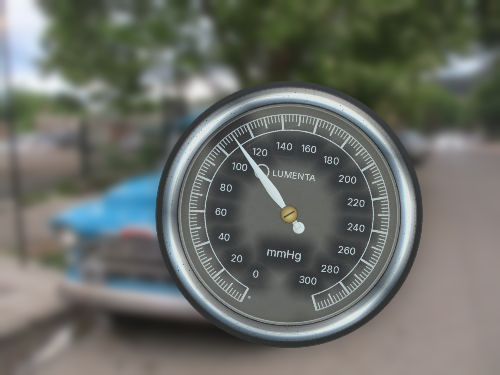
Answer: 110 mmHg
